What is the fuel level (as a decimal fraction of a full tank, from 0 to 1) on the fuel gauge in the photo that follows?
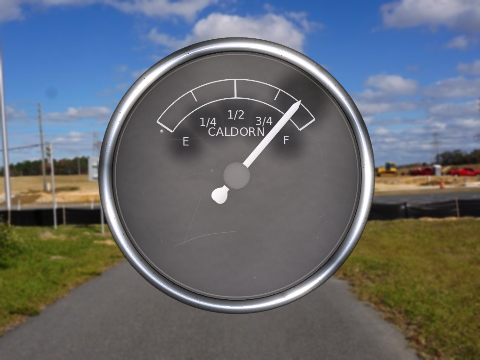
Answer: 0.875
